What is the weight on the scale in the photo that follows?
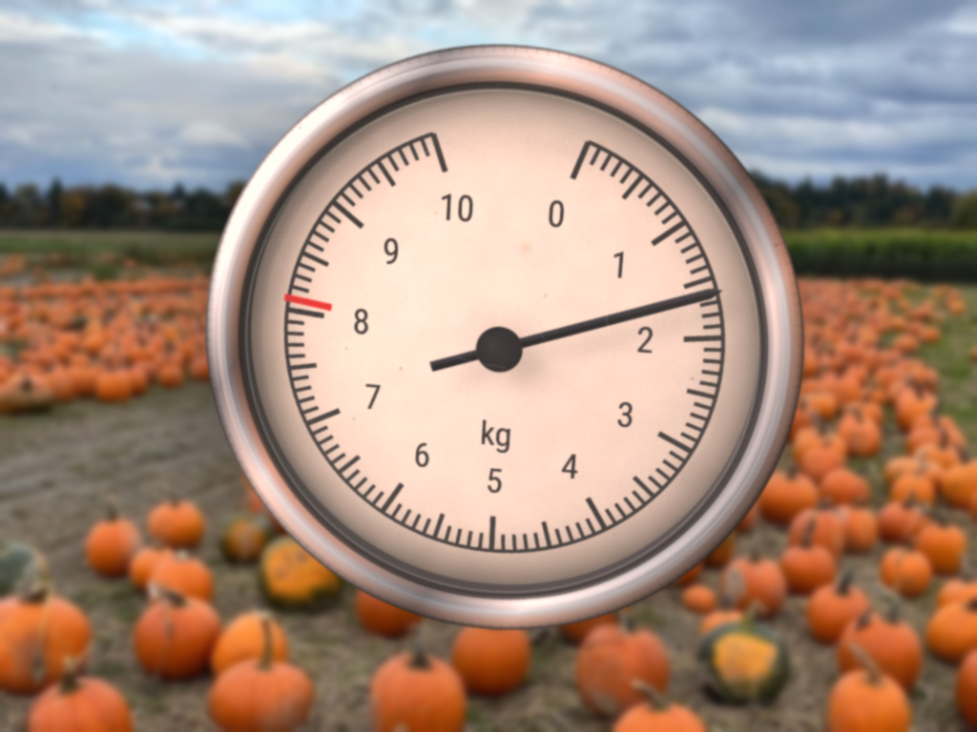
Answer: 1.6 kg
